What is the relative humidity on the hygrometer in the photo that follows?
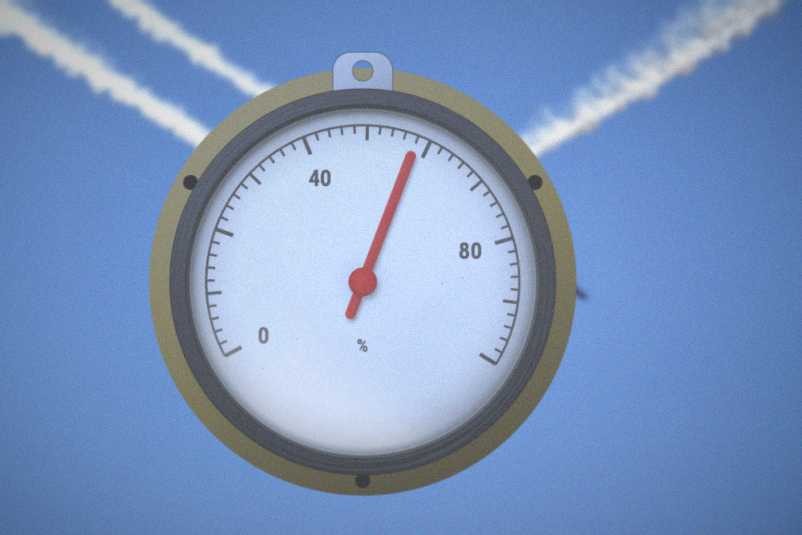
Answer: 58 %
